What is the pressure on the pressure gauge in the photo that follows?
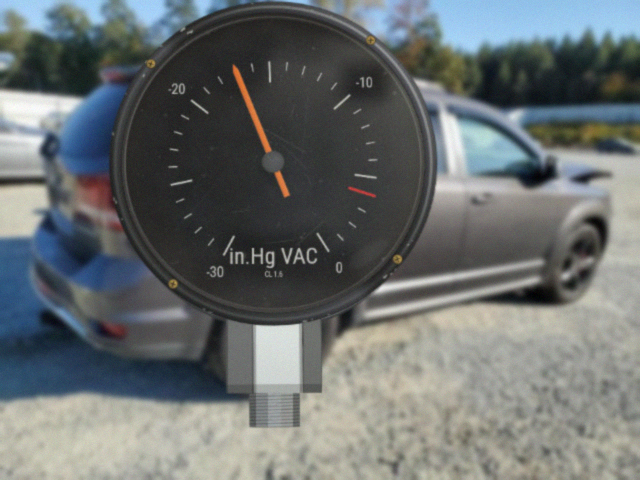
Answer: -17 inHg
